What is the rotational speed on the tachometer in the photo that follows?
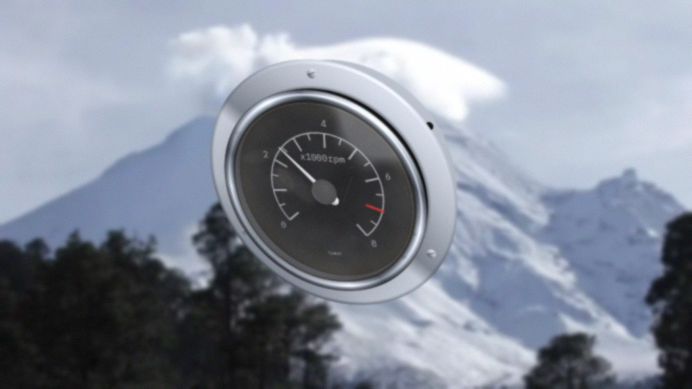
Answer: 2500 rpm
